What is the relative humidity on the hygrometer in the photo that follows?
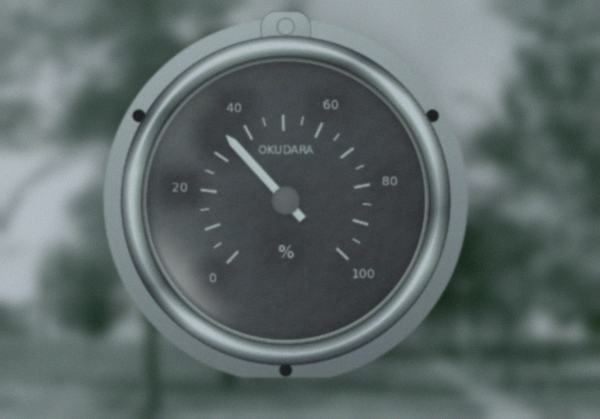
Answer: 35 %
